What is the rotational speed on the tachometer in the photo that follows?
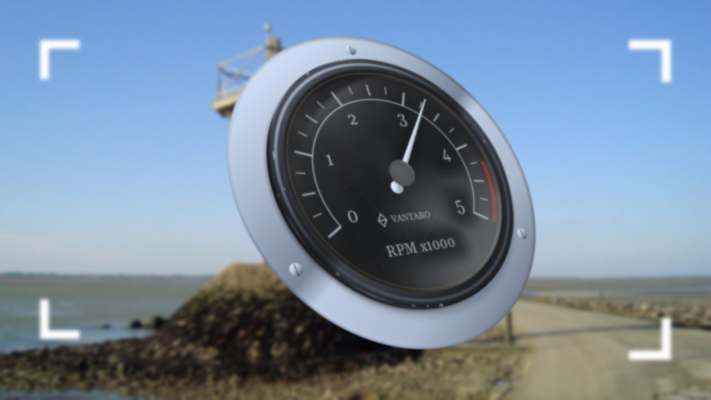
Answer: 3250 rpm
